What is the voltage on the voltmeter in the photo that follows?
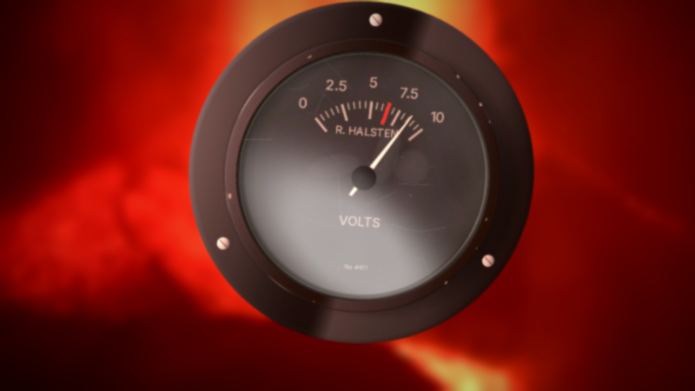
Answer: 8.5 V
